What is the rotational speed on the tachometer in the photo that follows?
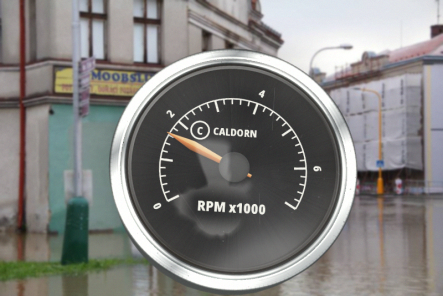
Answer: 1600 rpm
